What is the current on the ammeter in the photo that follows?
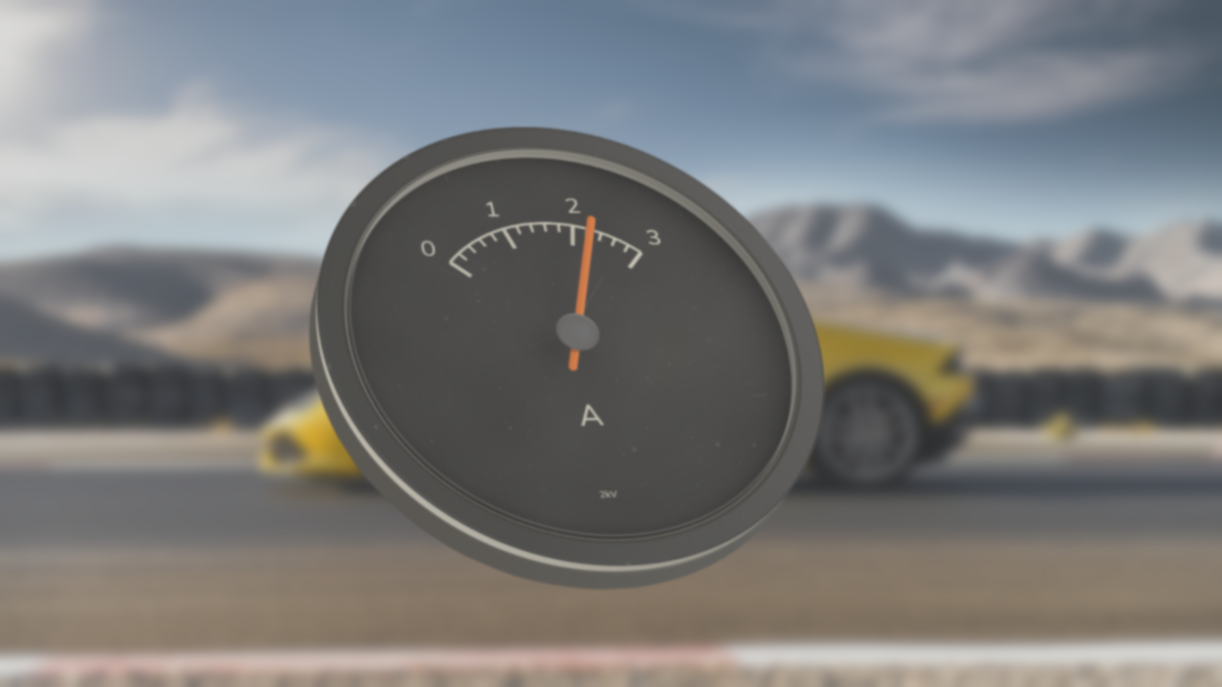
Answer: 2.2 A
